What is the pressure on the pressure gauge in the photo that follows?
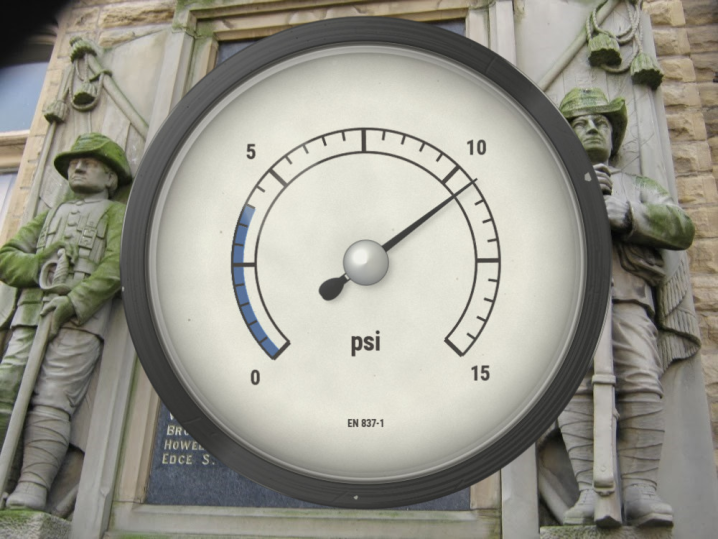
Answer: 10.5 psi
